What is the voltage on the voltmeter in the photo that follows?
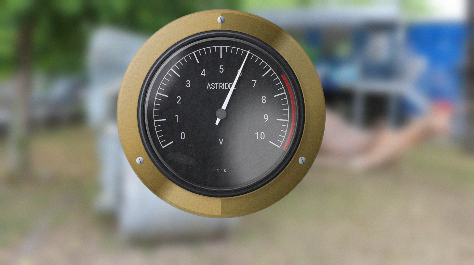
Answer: 6 V
